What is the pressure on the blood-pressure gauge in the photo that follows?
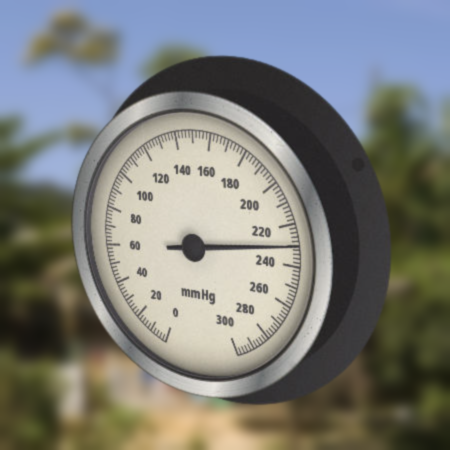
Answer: 230 mmHg
